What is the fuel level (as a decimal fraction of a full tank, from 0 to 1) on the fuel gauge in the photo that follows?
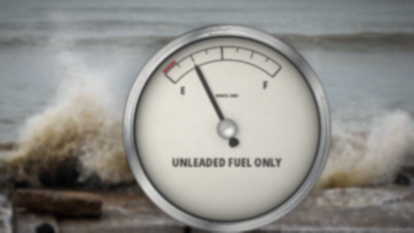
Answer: 0.25
